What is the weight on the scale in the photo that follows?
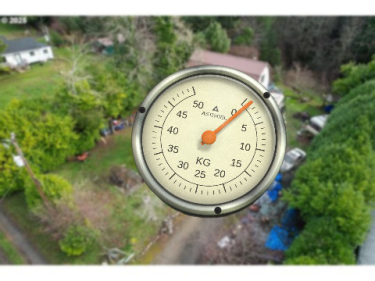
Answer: 1 kg
